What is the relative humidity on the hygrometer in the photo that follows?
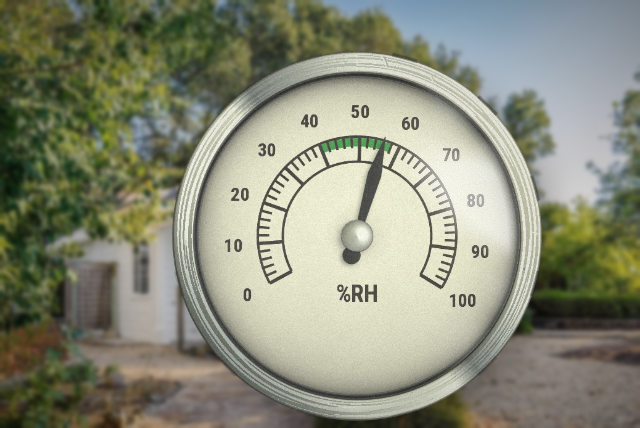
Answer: 56 %
